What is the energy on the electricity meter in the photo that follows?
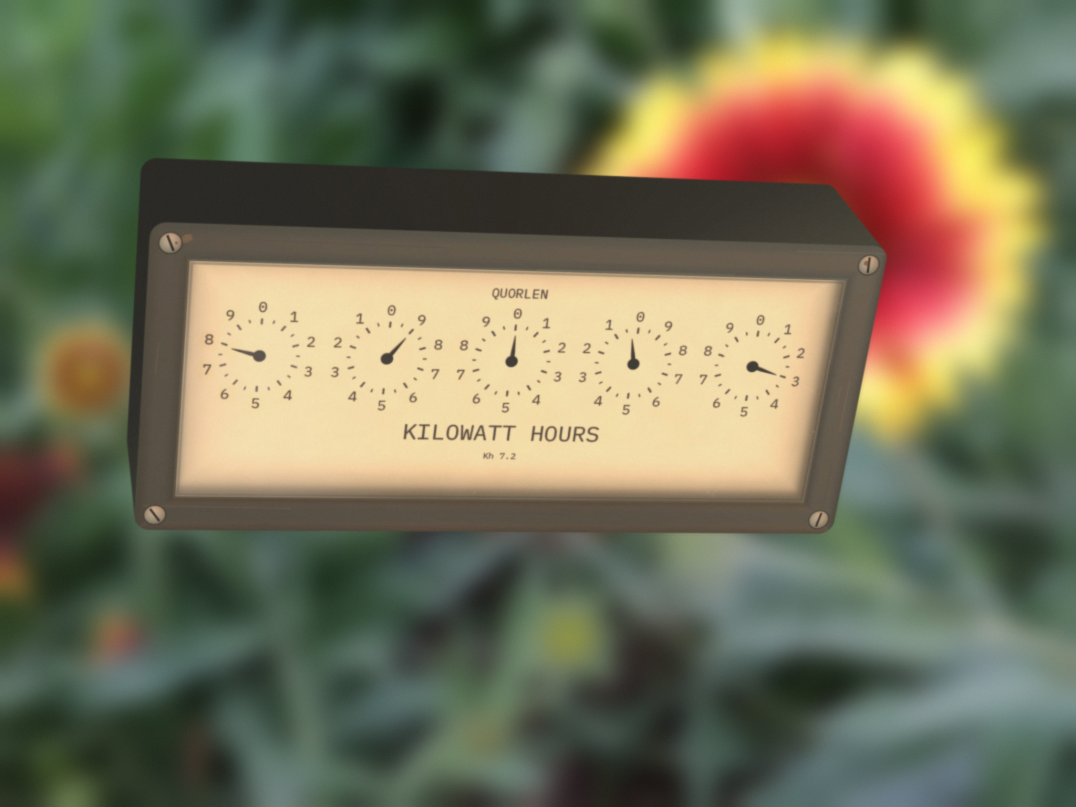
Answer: 79003 kWh
